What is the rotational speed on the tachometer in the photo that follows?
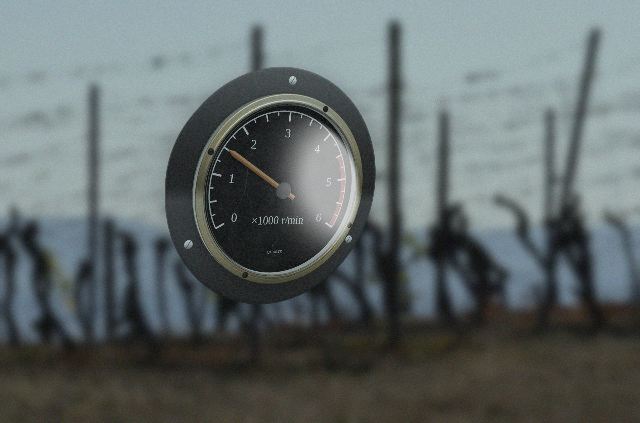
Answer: 1500 rpm
